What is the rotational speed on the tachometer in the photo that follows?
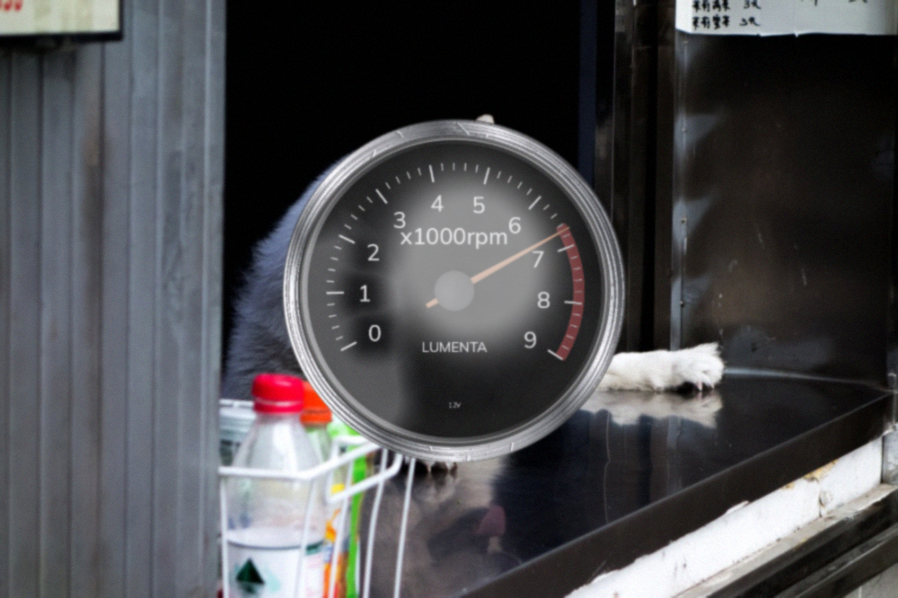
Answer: 6700 rpm
